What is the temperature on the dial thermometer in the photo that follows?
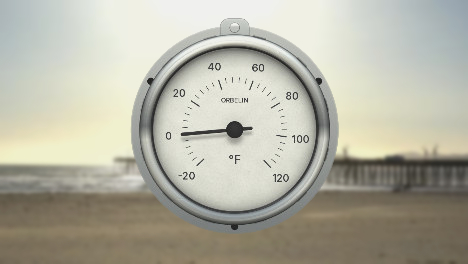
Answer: 0 °F
